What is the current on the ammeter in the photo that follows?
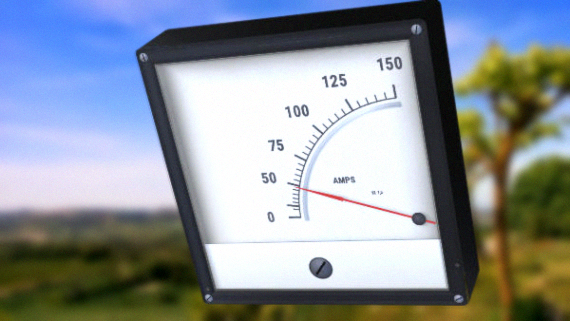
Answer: 50 A
